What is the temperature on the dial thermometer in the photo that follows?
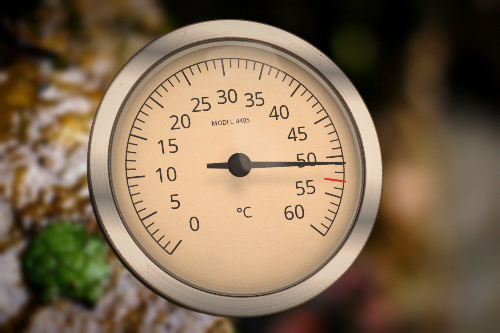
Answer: 51 °C
